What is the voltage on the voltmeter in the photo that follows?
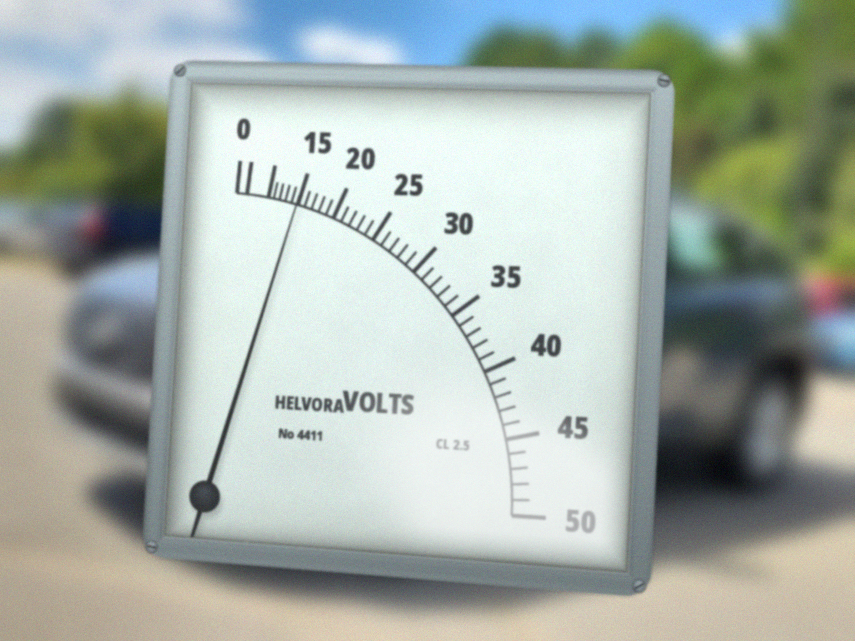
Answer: 15 V
